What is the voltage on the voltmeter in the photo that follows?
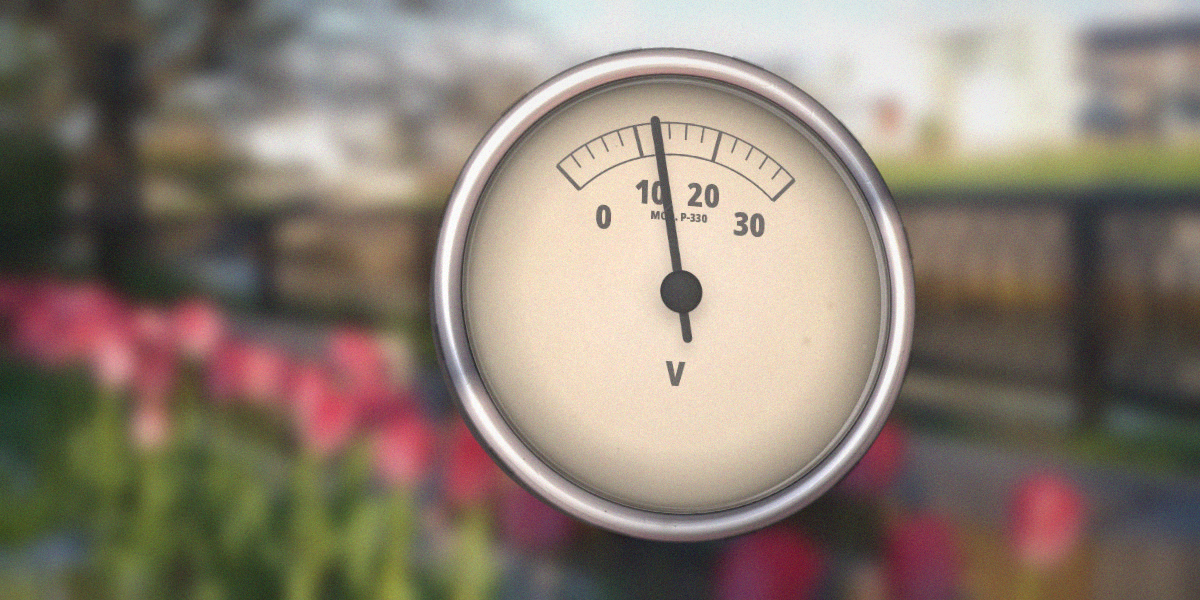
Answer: 12 V
